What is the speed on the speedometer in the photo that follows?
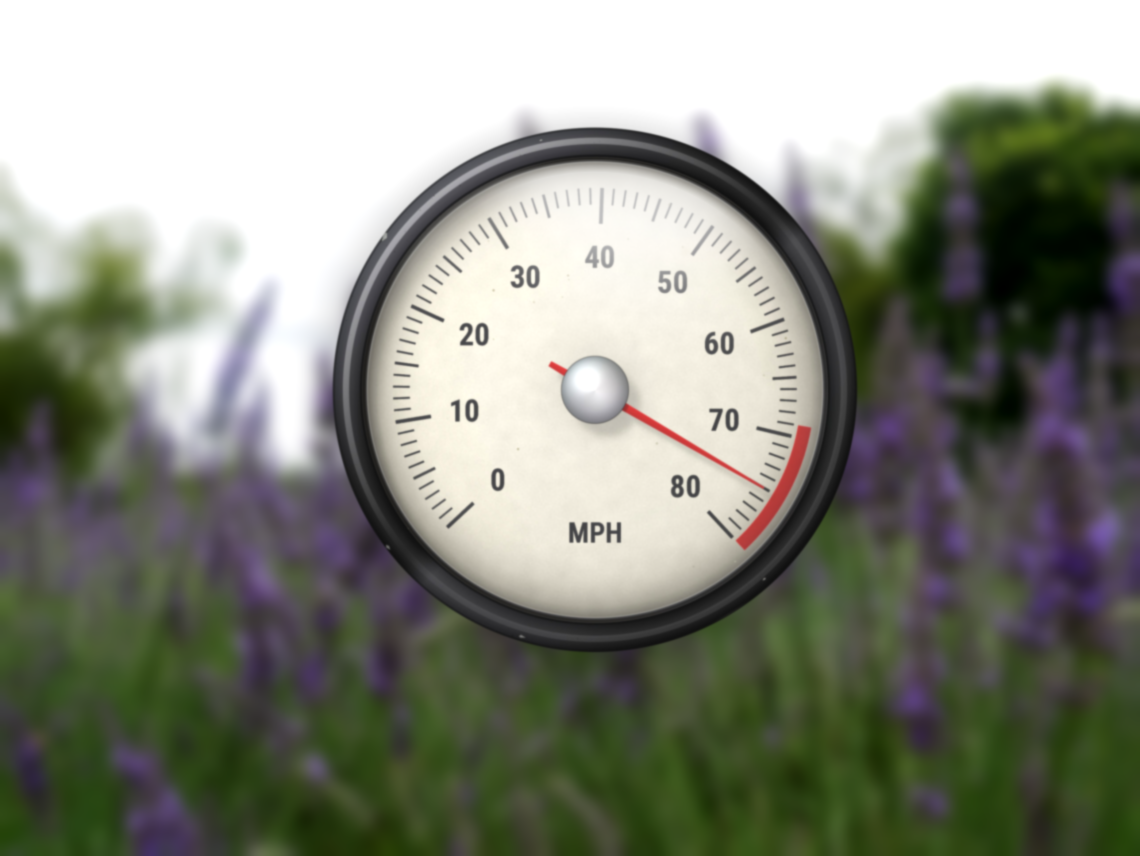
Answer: 75 mph
